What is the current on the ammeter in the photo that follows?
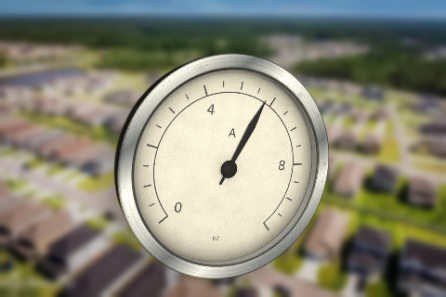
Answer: 5.75 A
